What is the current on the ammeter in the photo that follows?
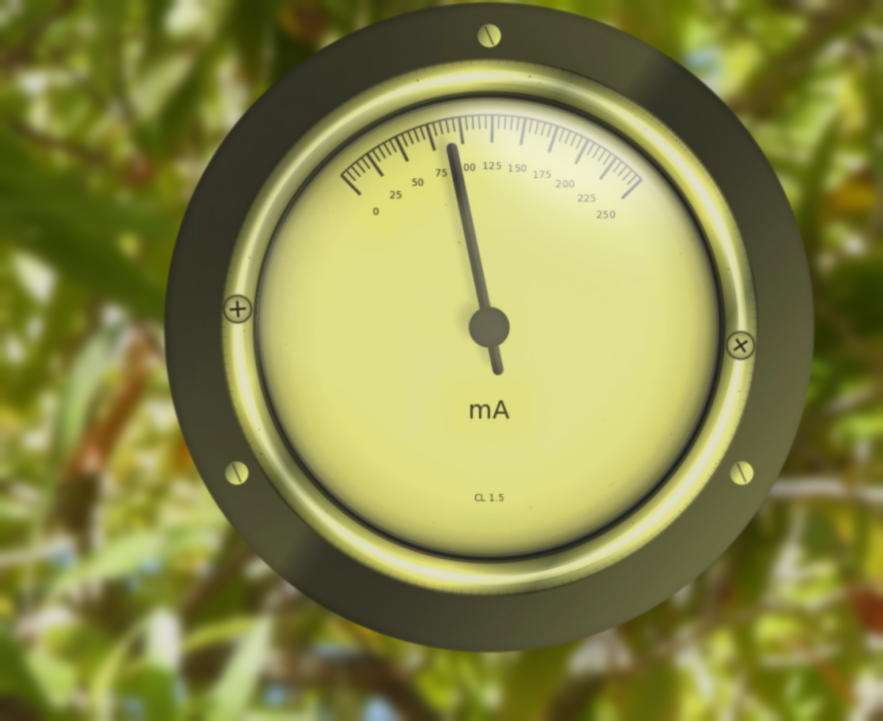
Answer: 90 mA
